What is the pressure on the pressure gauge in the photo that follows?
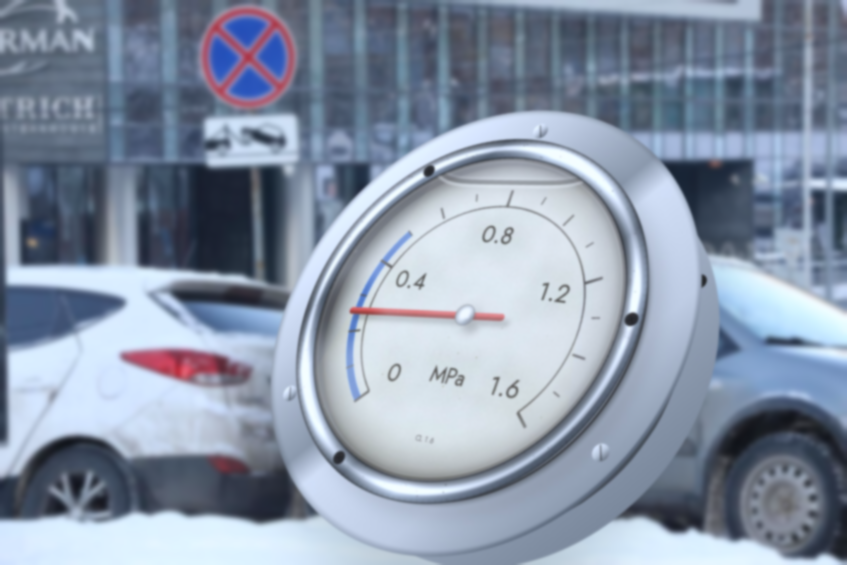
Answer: 0.25 MPa
